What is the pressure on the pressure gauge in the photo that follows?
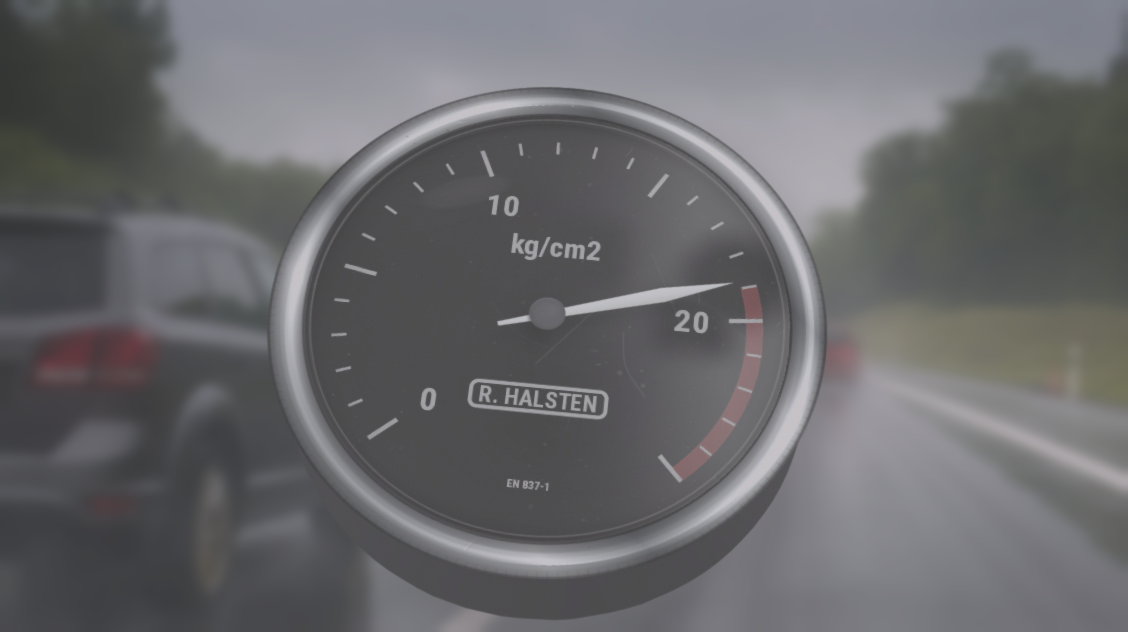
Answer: 19 kg/cm²
